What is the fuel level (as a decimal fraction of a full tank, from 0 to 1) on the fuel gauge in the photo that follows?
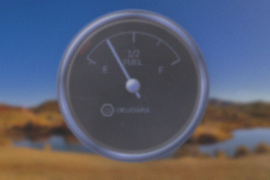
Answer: 0.25
